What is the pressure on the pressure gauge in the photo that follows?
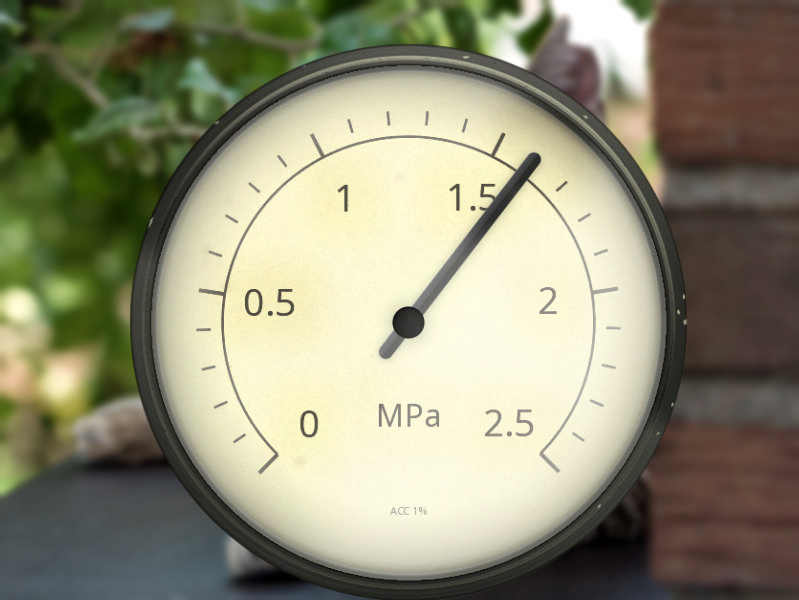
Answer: 1.6 MPa
